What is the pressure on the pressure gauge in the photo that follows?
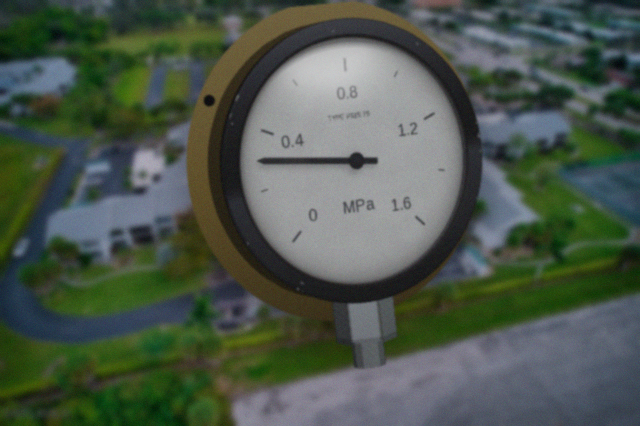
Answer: 0.3 MPa
